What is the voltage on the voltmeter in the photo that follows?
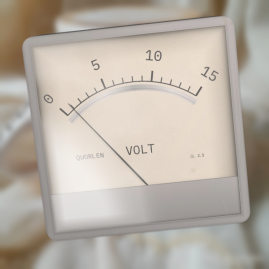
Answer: 1 V
